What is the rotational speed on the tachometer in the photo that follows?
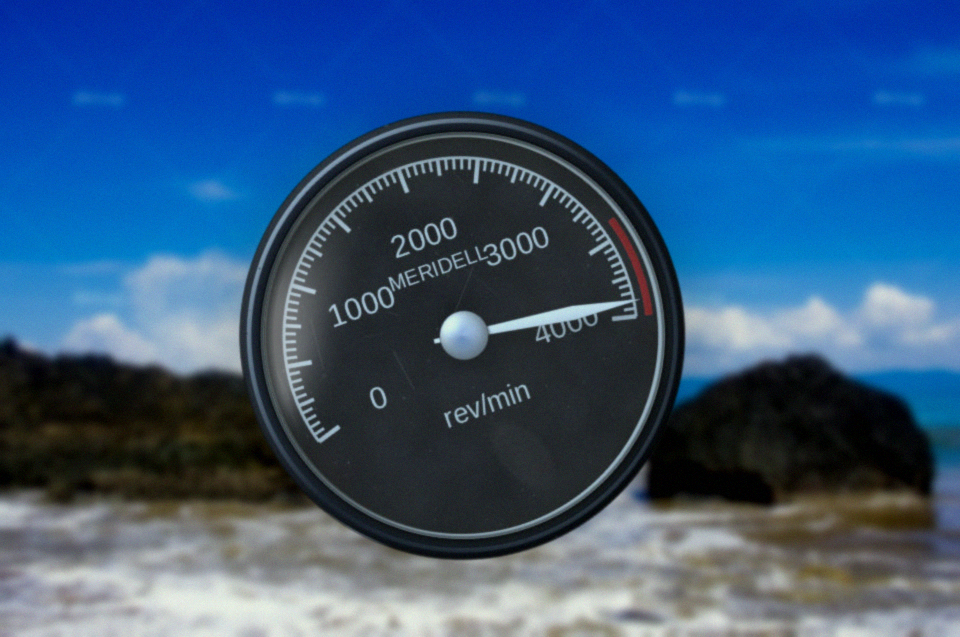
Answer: 3900 rpm
